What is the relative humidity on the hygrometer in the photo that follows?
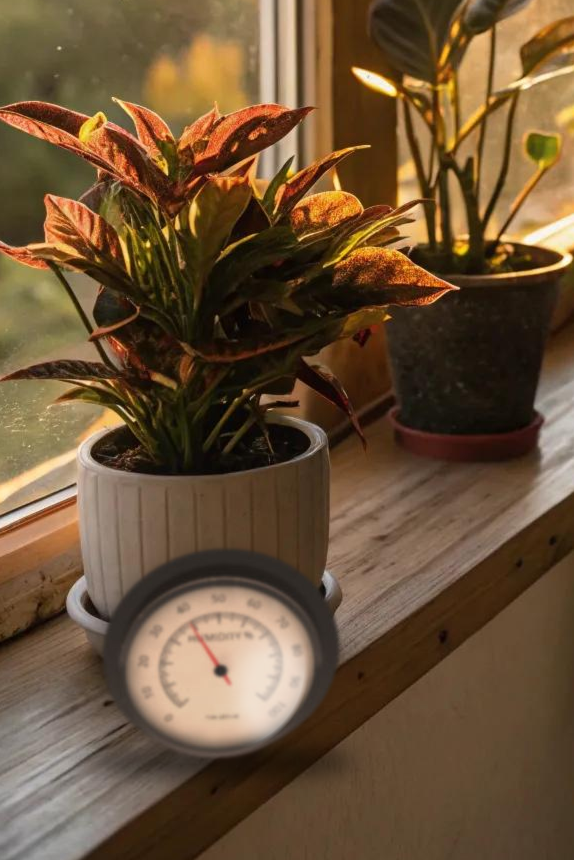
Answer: 40 %
